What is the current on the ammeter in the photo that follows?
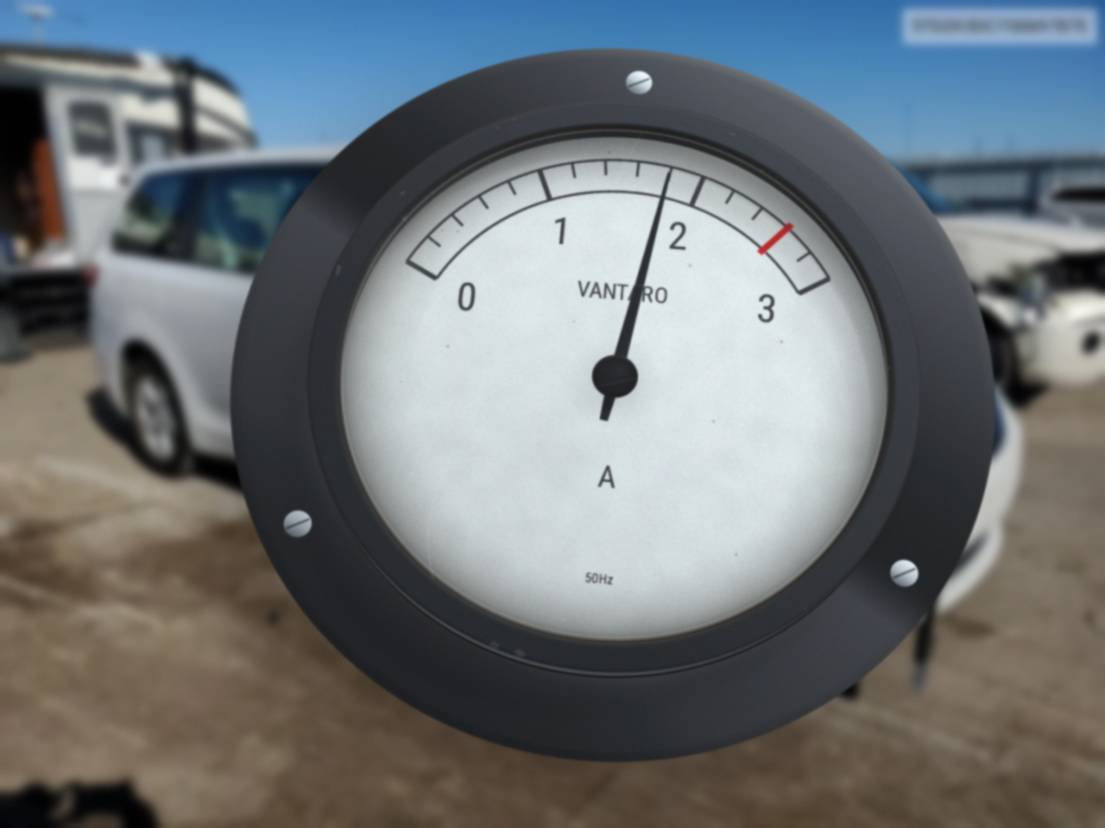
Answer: 1.8 A
